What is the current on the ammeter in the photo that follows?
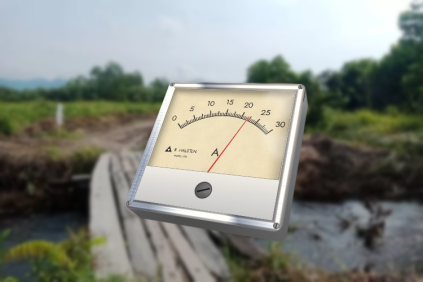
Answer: 22.5 A
